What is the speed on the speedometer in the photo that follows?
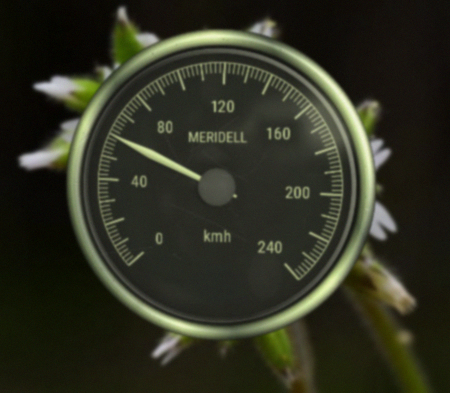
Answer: 60 km/h
